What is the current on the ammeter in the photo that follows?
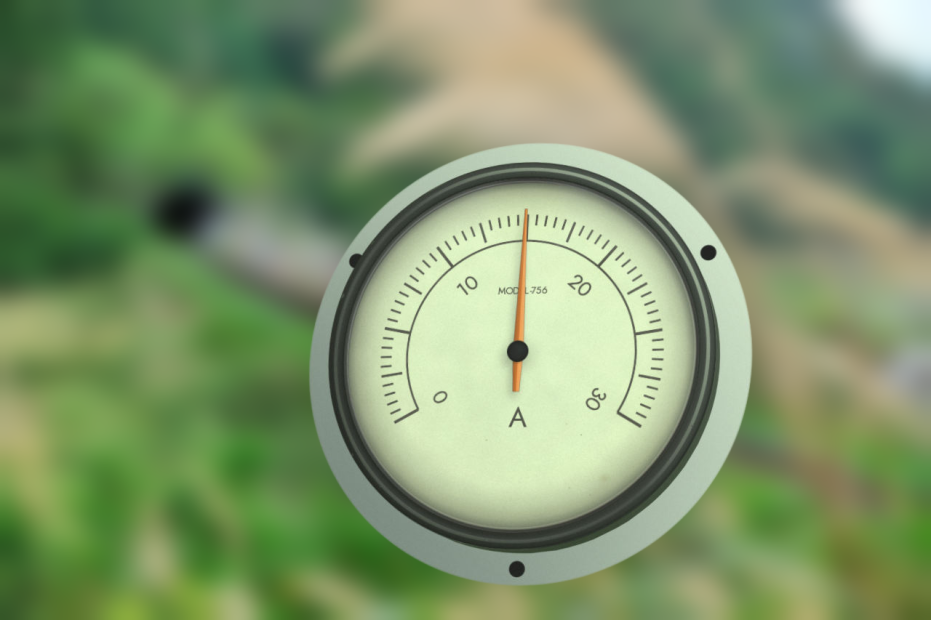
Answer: 15 A
